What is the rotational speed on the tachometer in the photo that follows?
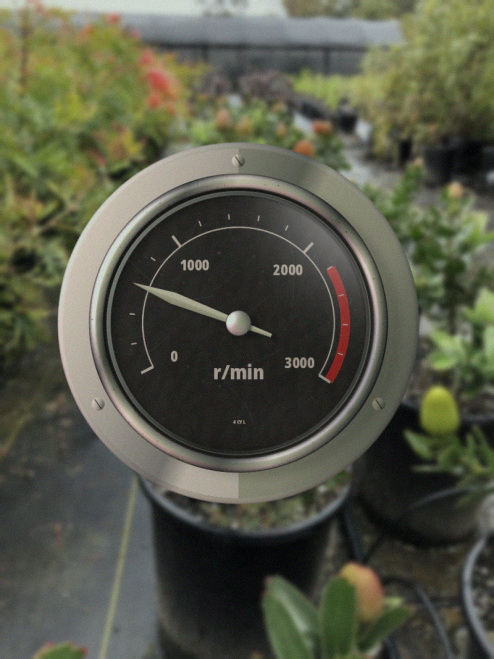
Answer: 600 rpm
